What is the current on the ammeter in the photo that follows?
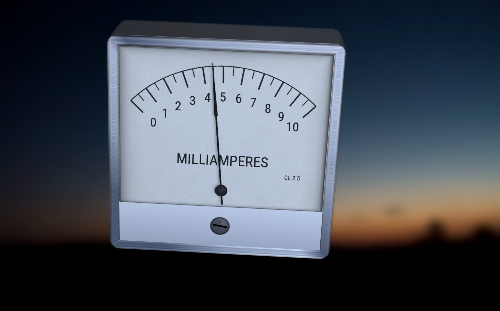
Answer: 4.5 mA
